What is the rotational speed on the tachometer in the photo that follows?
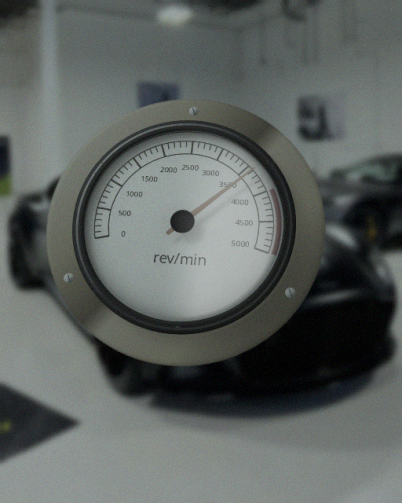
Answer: 3600 rpm
